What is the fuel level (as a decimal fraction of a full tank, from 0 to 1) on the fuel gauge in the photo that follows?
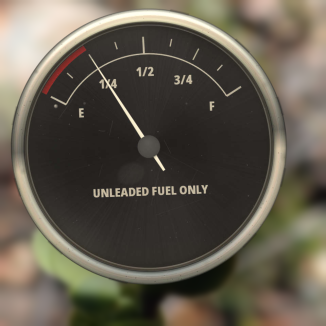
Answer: 0.25
